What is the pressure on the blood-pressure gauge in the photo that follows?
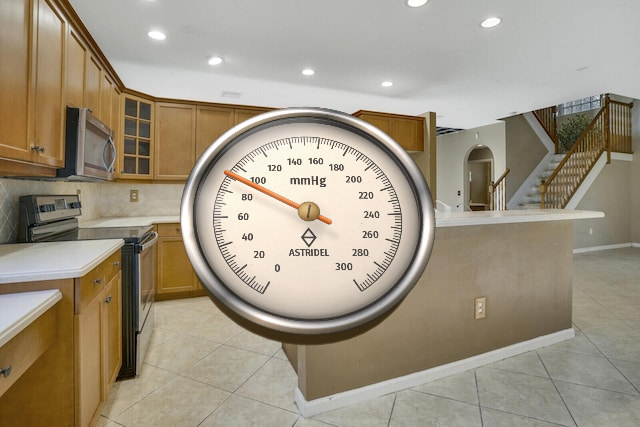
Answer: 90 mmHg
